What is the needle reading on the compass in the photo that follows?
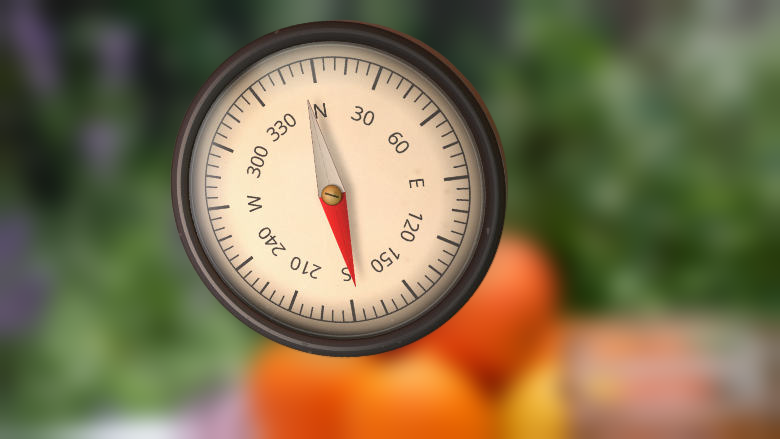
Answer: 175 °
